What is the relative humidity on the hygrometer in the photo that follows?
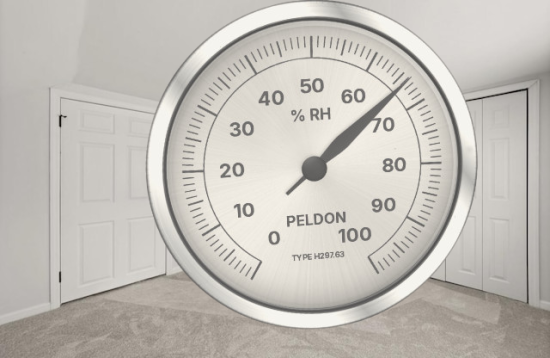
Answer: 66 %
